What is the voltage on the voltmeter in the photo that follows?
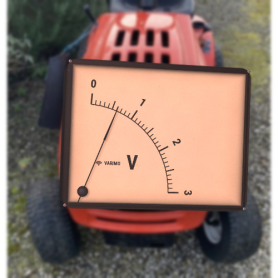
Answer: 0.6 V
